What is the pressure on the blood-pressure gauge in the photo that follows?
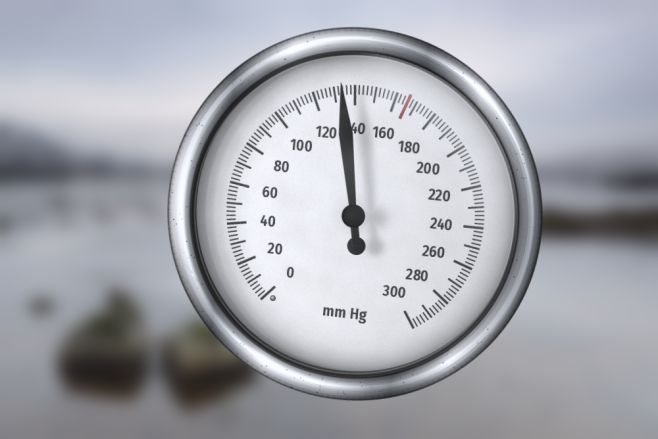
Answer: 134 mmHg
